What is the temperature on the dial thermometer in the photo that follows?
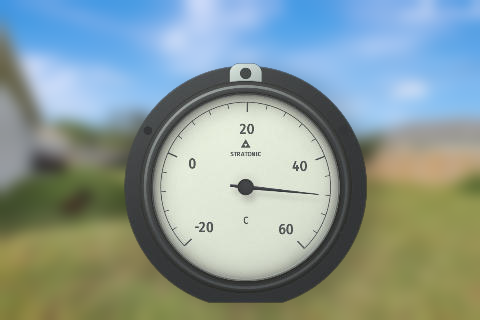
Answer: 48 °C
